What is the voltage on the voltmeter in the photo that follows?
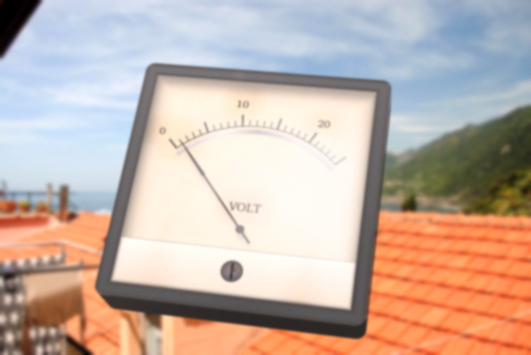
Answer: 1 V
